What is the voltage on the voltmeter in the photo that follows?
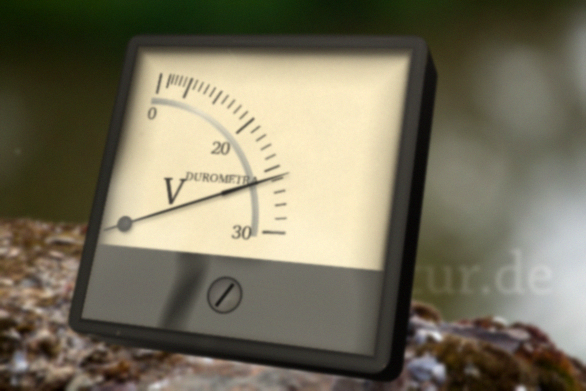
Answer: 26 V
